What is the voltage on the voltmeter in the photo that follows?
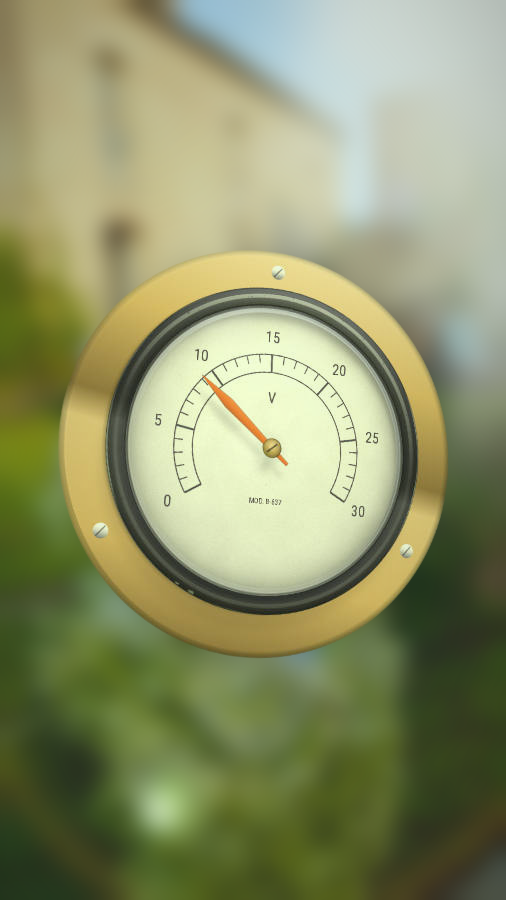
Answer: 9 V
